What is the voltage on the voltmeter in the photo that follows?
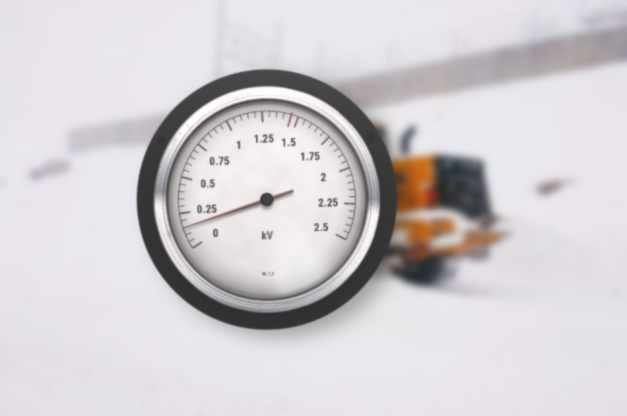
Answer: 0.15 kV
